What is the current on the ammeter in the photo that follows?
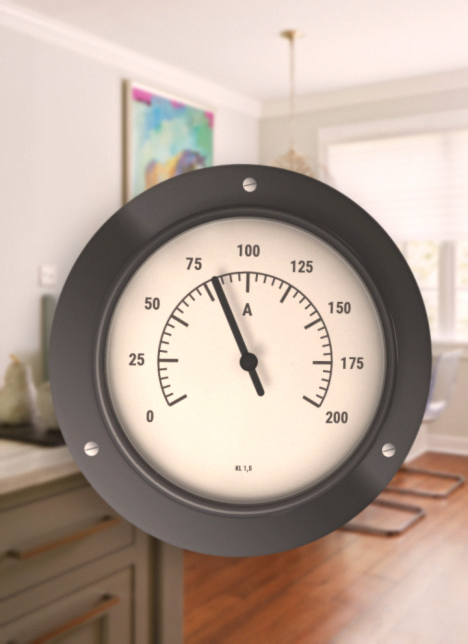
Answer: 80 A
